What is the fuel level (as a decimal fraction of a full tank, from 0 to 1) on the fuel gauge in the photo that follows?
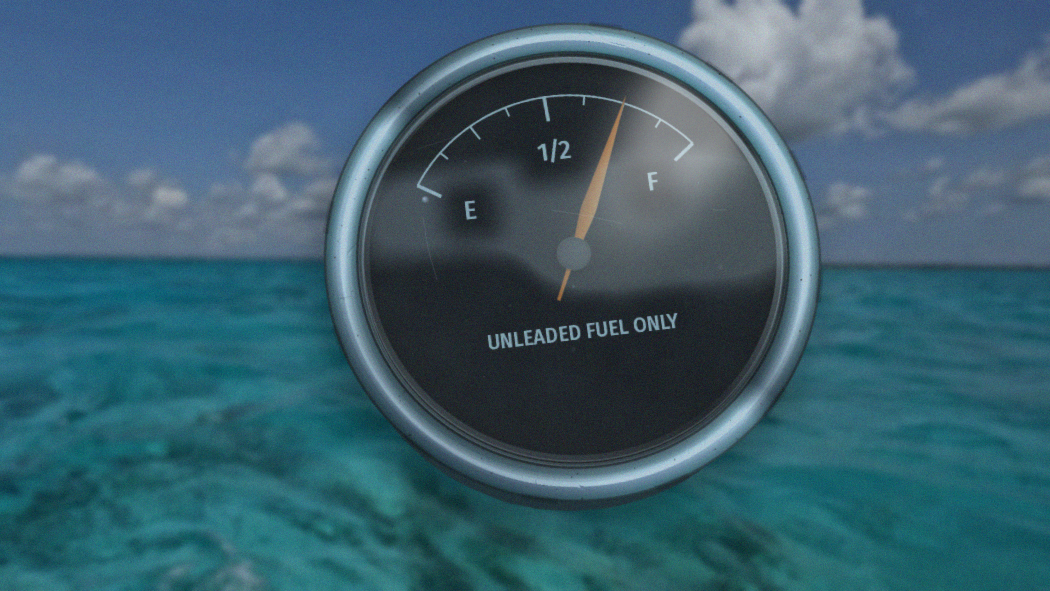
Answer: 0.75
